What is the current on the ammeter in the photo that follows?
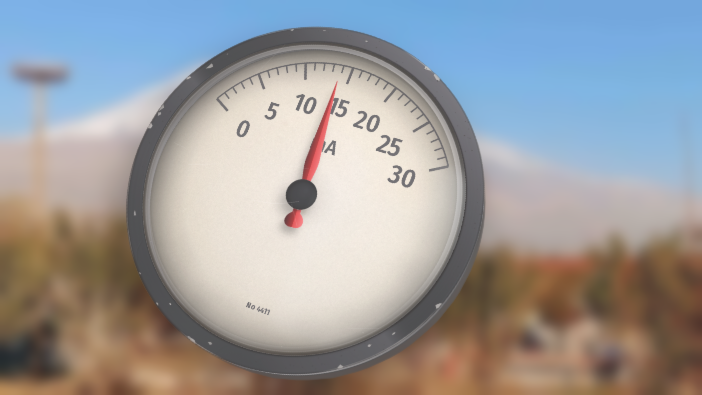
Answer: 14 mA
